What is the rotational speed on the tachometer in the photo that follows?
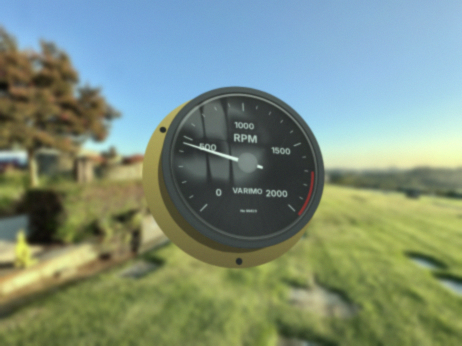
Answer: 450 rpm
